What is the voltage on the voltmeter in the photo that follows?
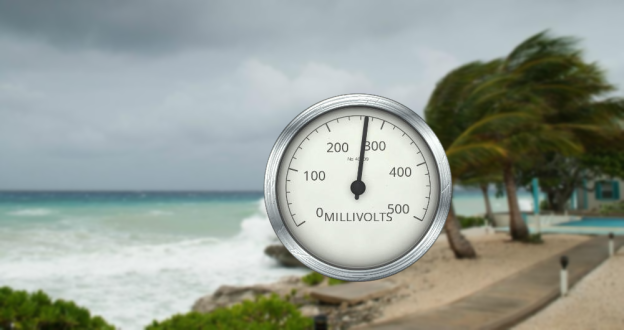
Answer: 270 mV
